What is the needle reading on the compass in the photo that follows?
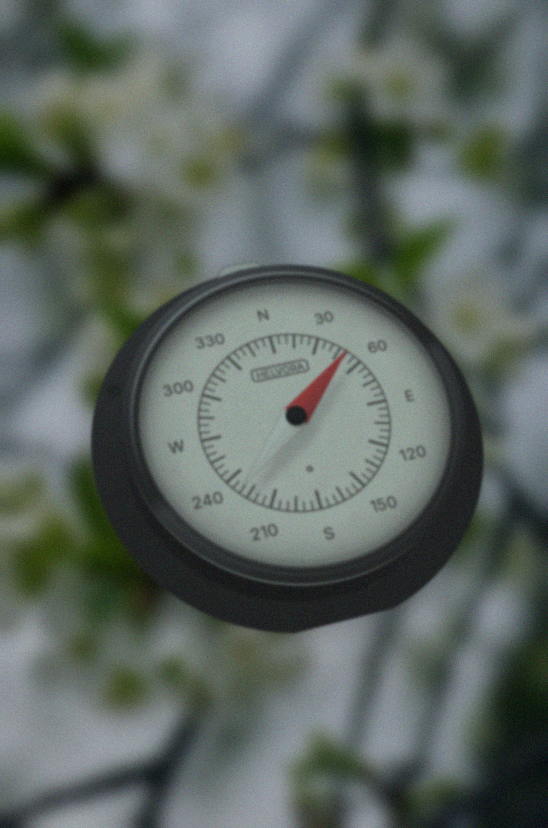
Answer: 50 °
